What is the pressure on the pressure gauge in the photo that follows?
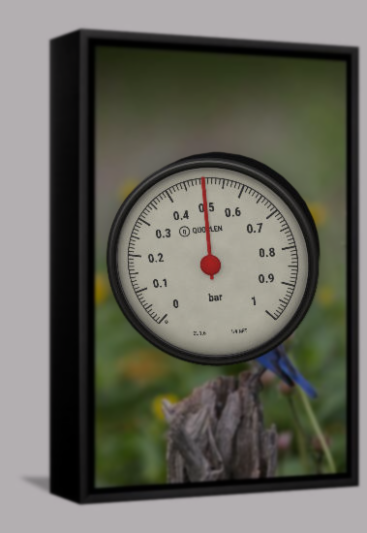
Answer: 0.5 bar
